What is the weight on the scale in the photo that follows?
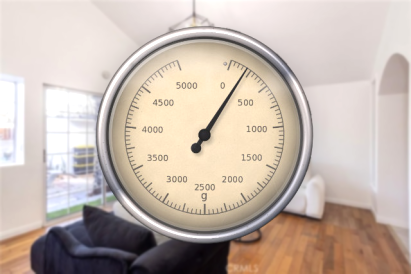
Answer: 200 g
